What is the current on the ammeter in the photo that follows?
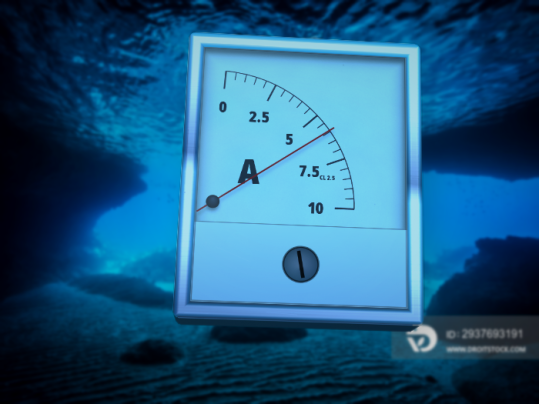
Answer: 6 A
